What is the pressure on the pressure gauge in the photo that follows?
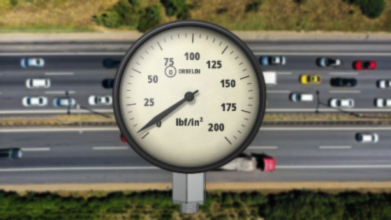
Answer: 5 psi
